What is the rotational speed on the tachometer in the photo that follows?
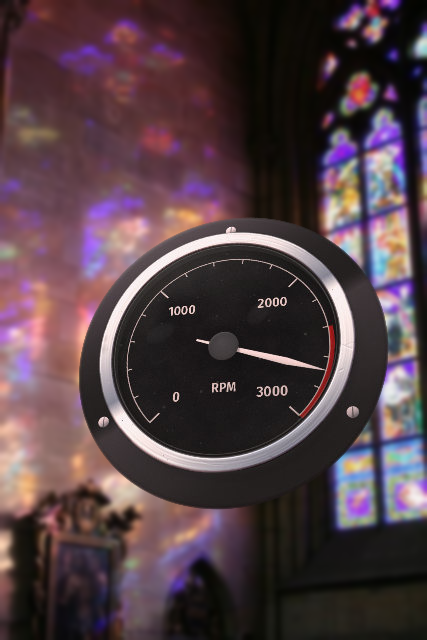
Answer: 2700 rpm
